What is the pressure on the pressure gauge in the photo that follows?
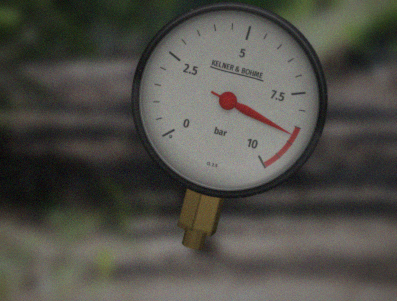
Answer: 8.75 bar
